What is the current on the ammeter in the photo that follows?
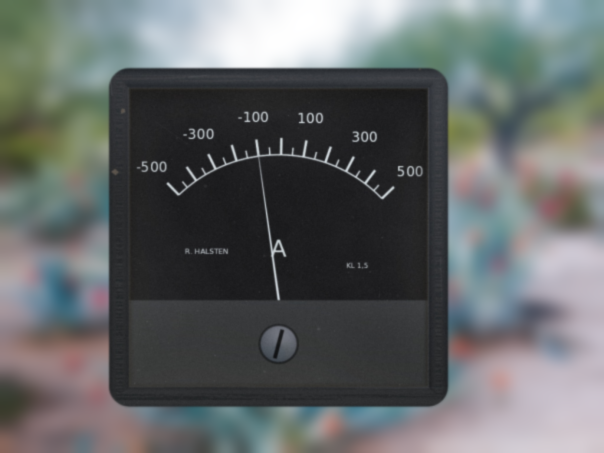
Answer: -100 A
